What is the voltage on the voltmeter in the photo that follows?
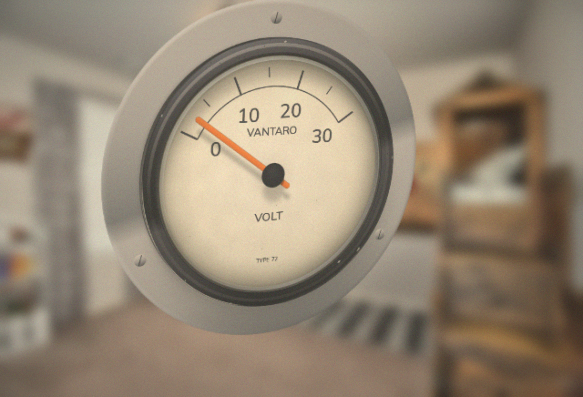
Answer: 2.5 V
